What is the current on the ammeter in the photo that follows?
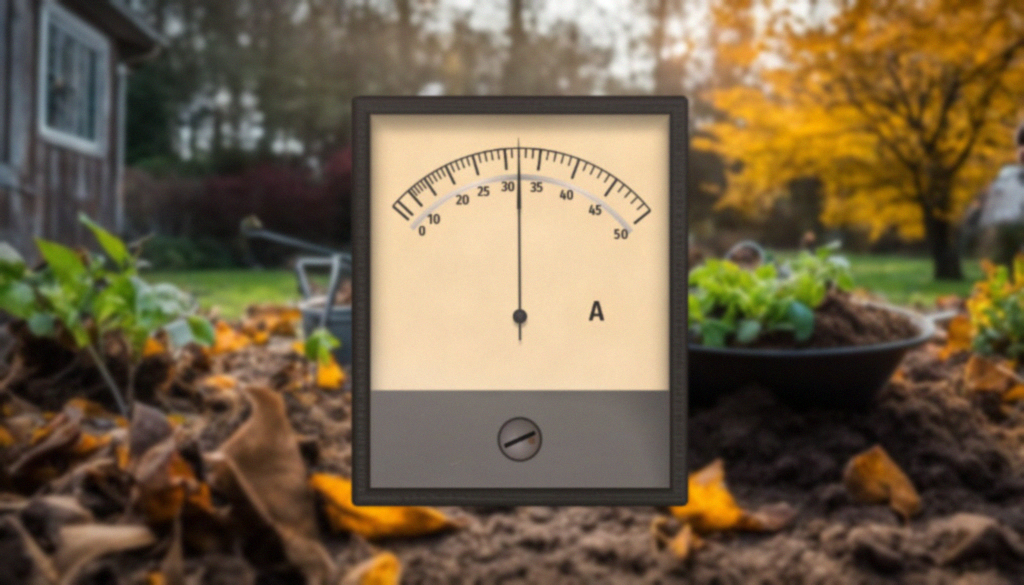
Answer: 32 A
